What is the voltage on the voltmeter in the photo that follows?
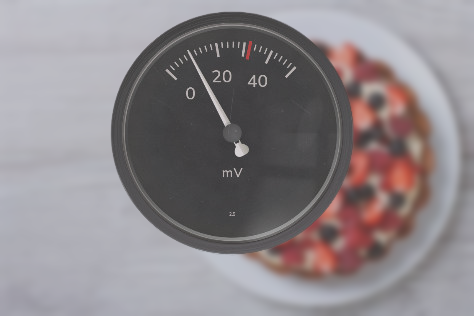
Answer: 10 mV
